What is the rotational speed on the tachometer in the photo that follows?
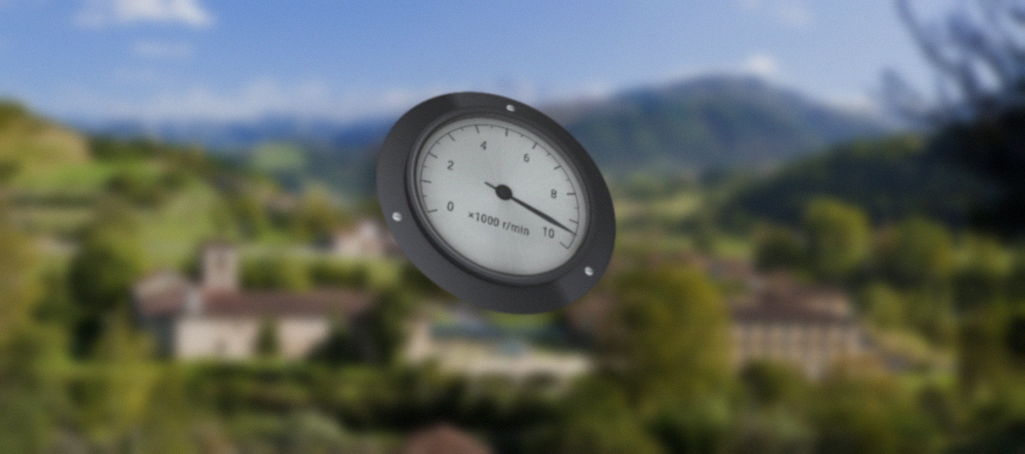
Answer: 9500 rpm
